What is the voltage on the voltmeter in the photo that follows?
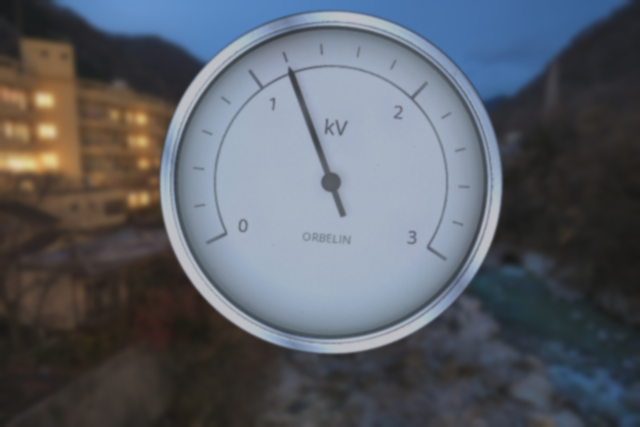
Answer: 1.2 kV
